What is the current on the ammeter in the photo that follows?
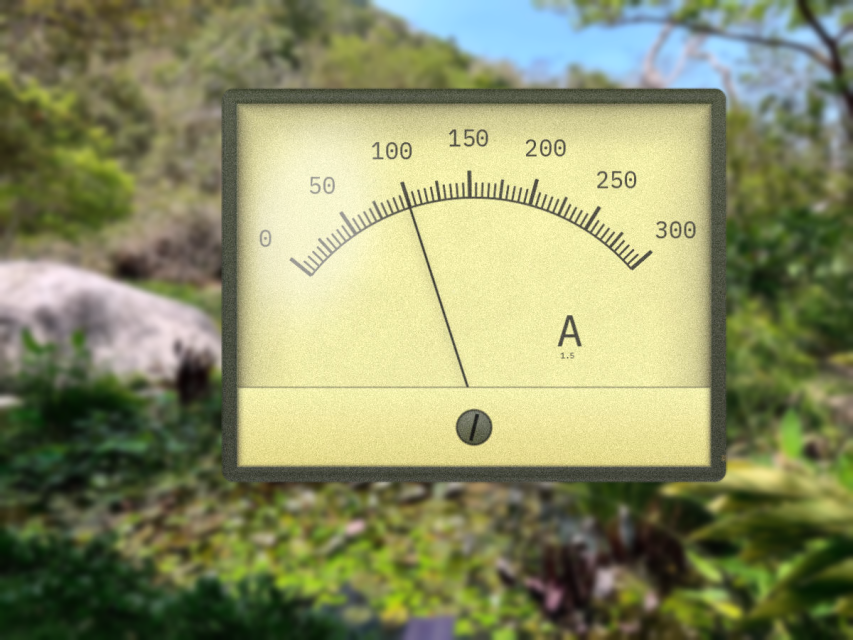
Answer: 100 A
